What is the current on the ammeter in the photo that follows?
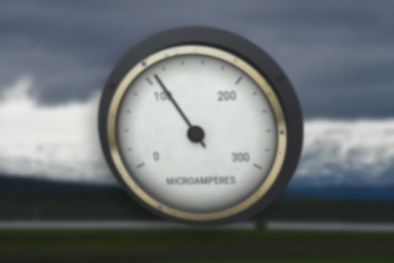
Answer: 110 µA
